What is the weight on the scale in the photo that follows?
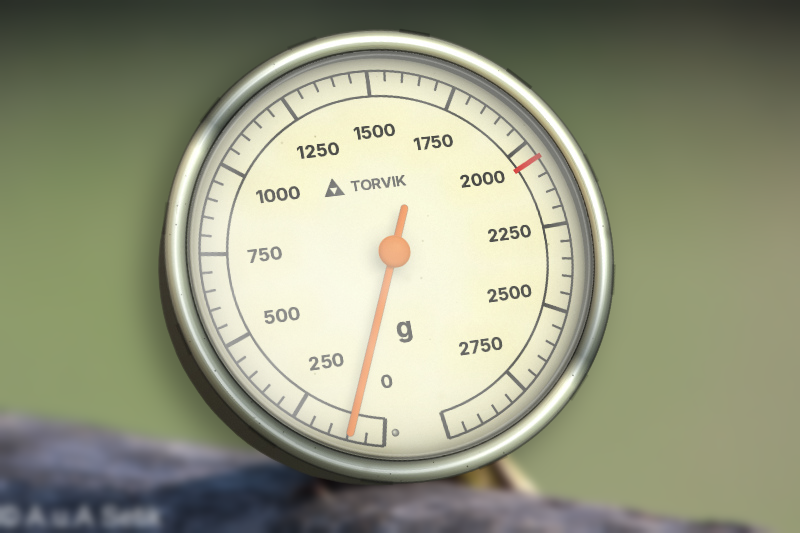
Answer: 100 g
